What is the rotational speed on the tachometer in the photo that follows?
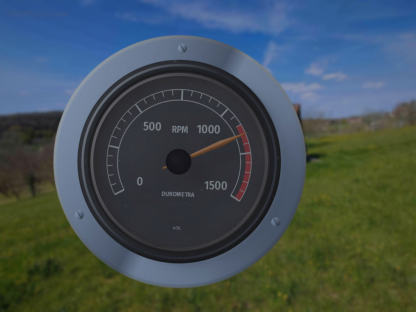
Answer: 1150 rpm
